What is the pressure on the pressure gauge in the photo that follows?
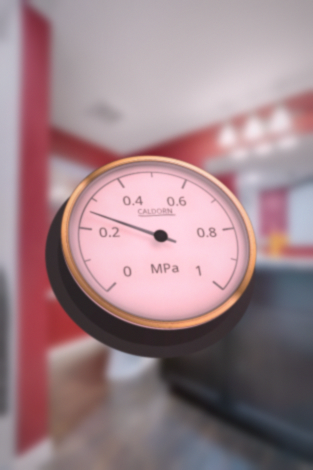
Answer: 0.25 MPa
